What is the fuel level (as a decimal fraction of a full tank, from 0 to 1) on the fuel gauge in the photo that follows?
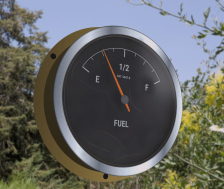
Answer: 0.25
